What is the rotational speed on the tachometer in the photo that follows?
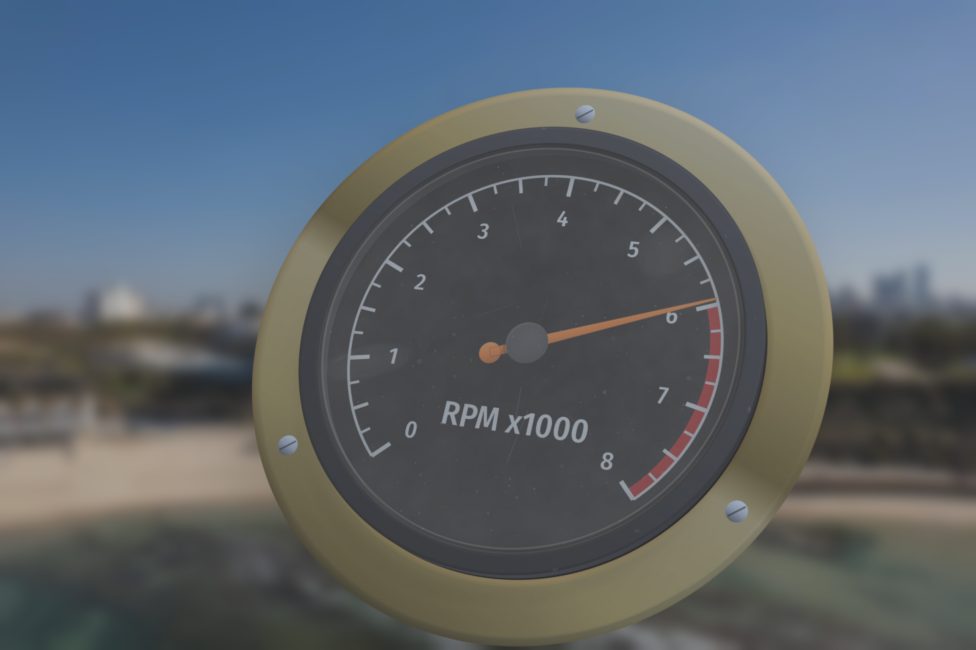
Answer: 6000 rpm
